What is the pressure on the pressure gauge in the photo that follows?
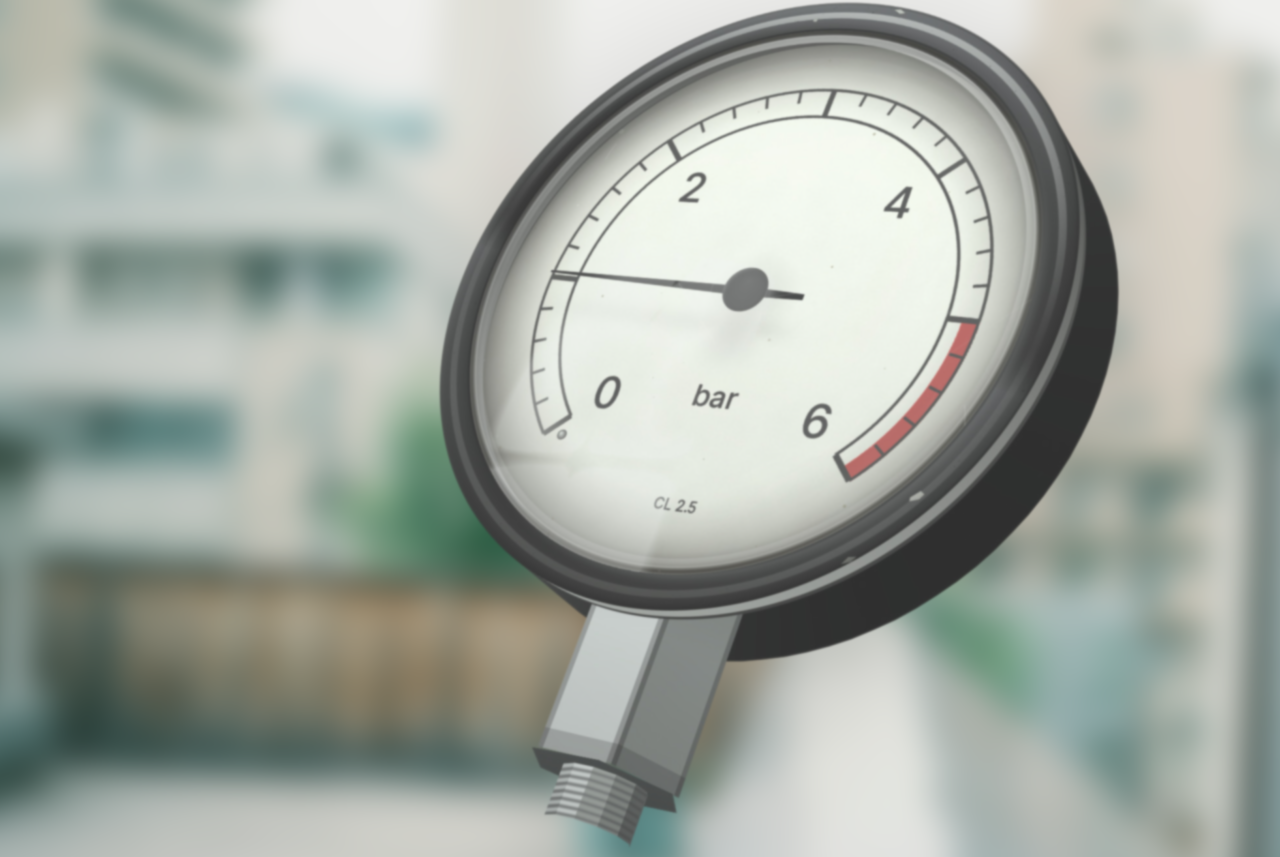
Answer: 1 bar
